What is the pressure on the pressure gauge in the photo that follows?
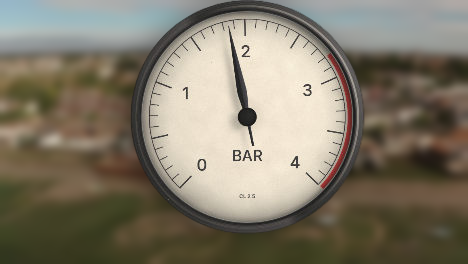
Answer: 1.85 bar
